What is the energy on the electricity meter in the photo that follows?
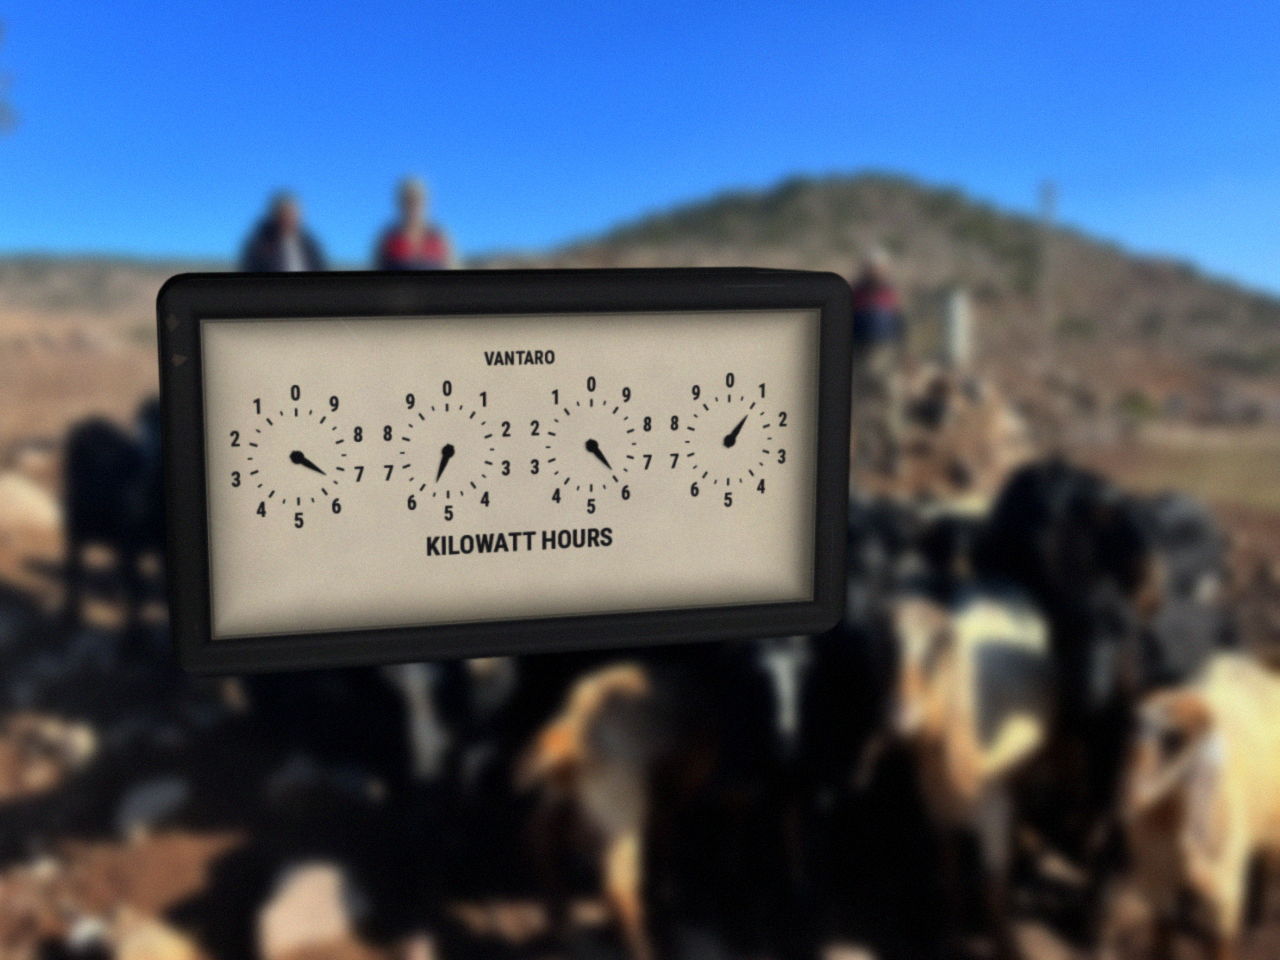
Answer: 6561 kWh
